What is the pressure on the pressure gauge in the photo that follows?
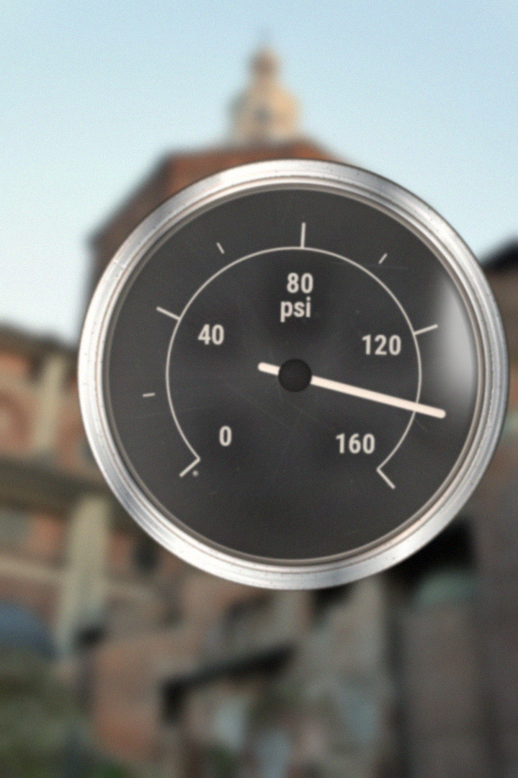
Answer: 140 psi
